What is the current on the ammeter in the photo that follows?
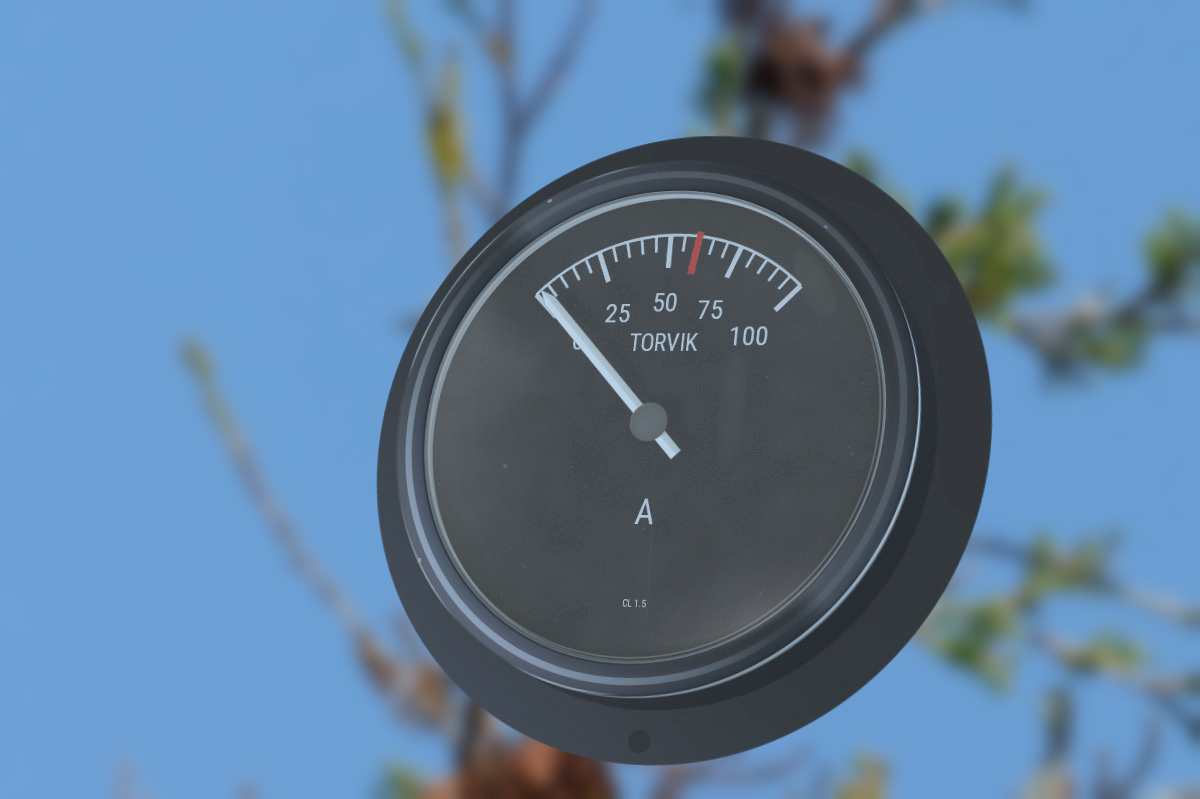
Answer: 2.5 A
